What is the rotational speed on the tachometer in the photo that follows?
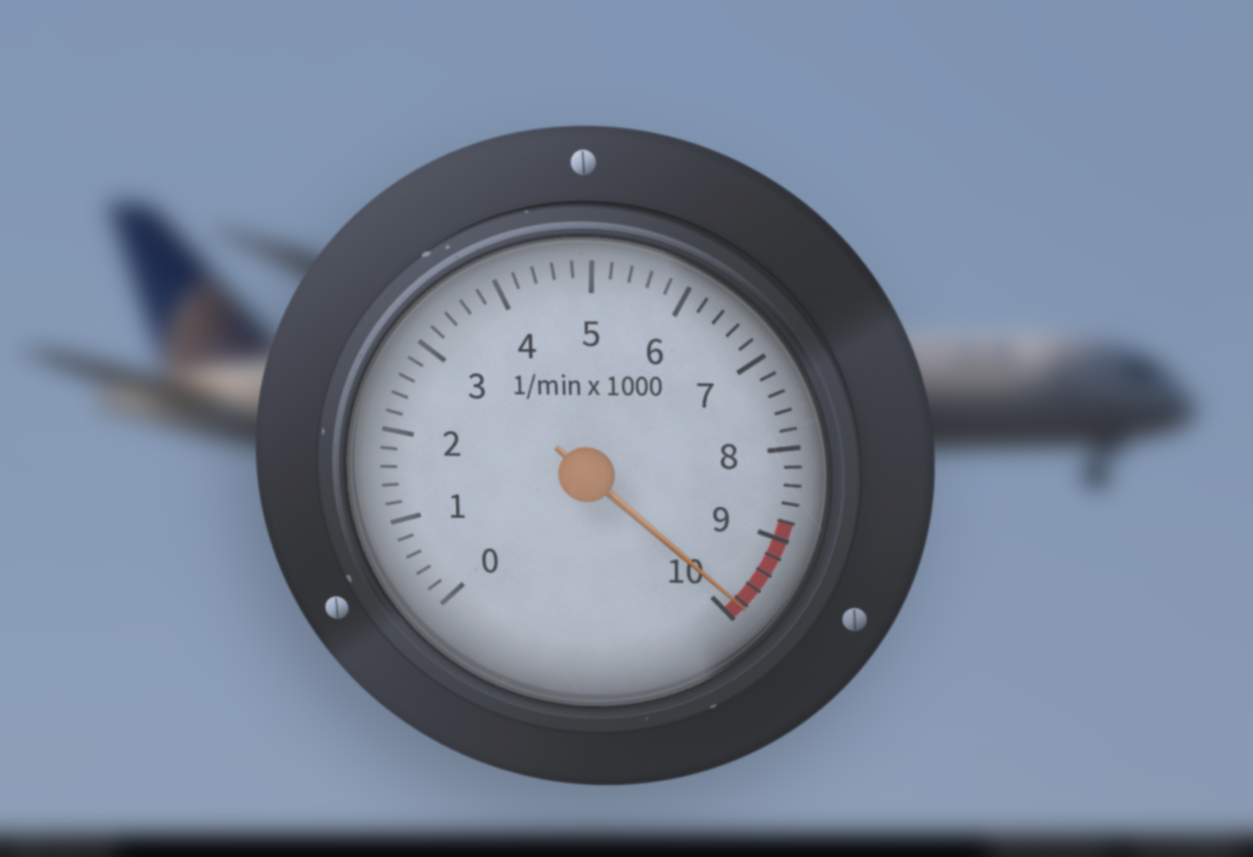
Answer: 9800 rpm
